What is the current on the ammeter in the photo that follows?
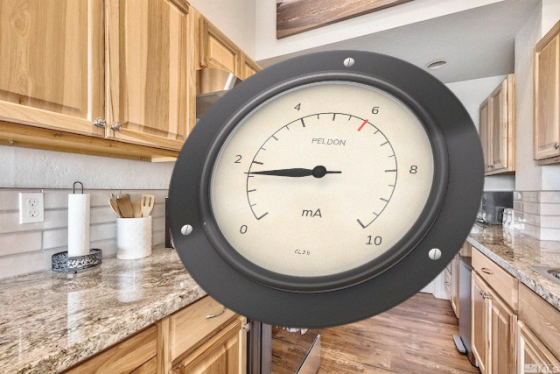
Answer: 1.5 mA
